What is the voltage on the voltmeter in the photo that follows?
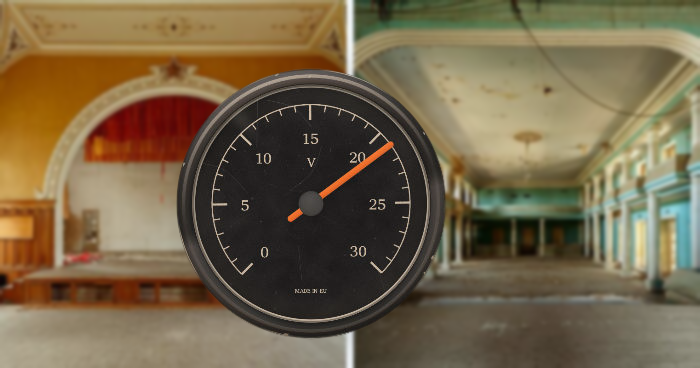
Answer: 21 V
